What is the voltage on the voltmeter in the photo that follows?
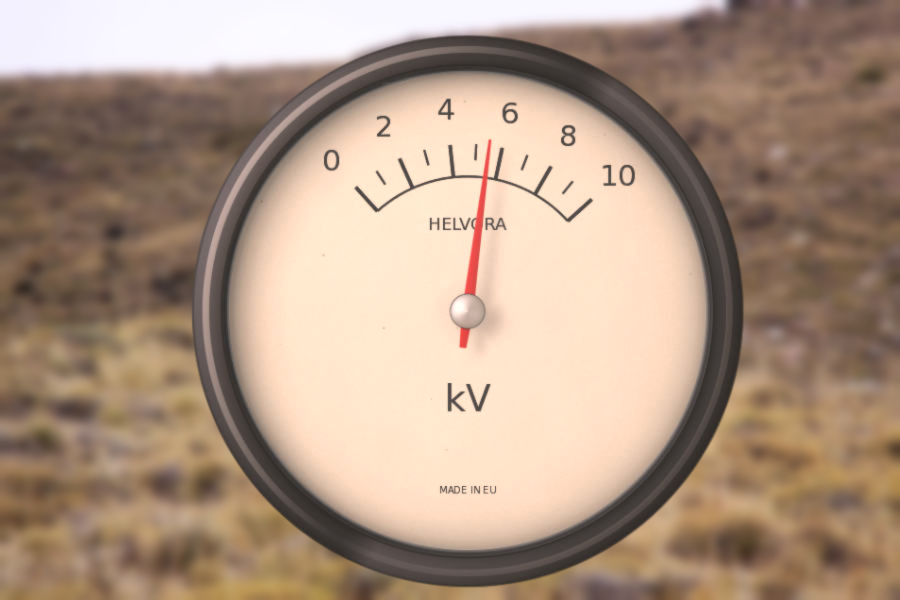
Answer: 5.5 kV
